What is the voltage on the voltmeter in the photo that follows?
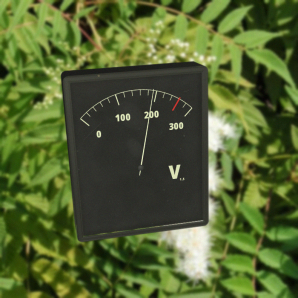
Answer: 190 V
